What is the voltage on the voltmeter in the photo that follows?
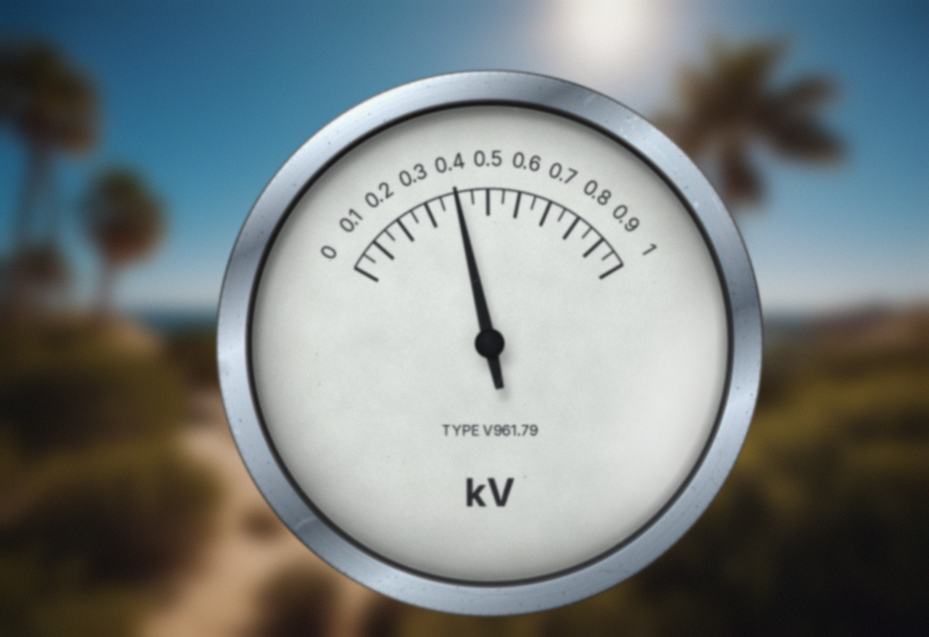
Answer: 0.4 kV
